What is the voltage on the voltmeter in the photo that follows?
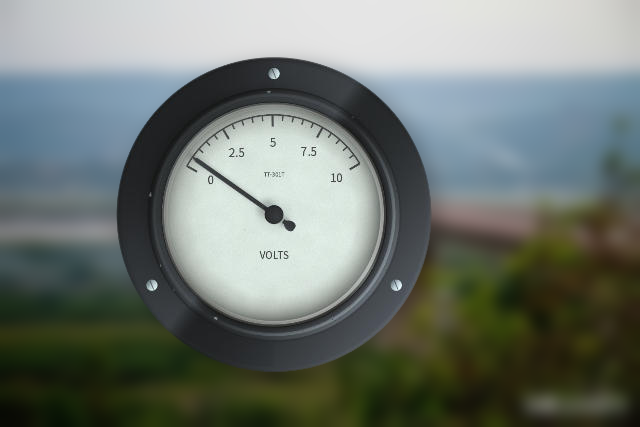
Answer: 0.5 V
